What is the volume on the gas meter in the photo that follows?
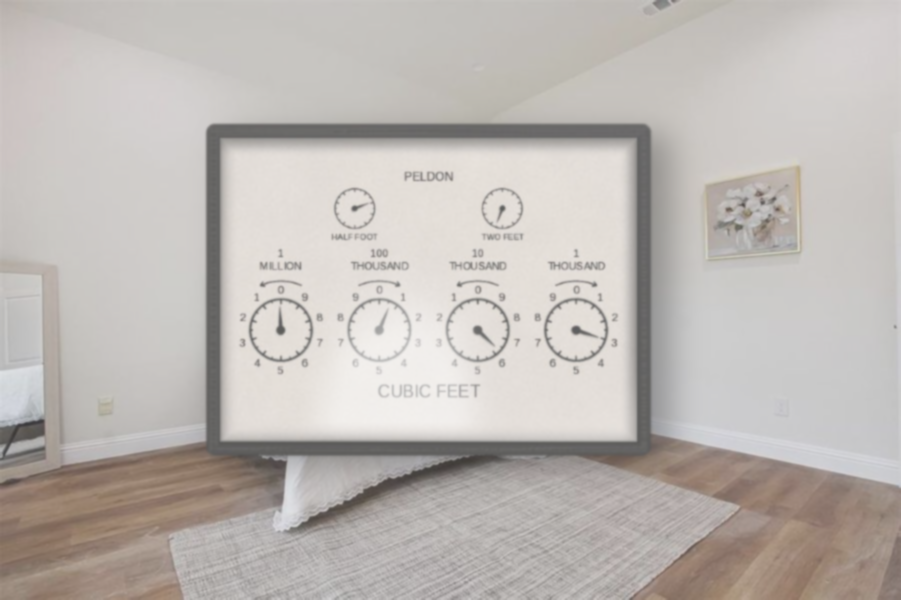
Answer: 6300 ft³
